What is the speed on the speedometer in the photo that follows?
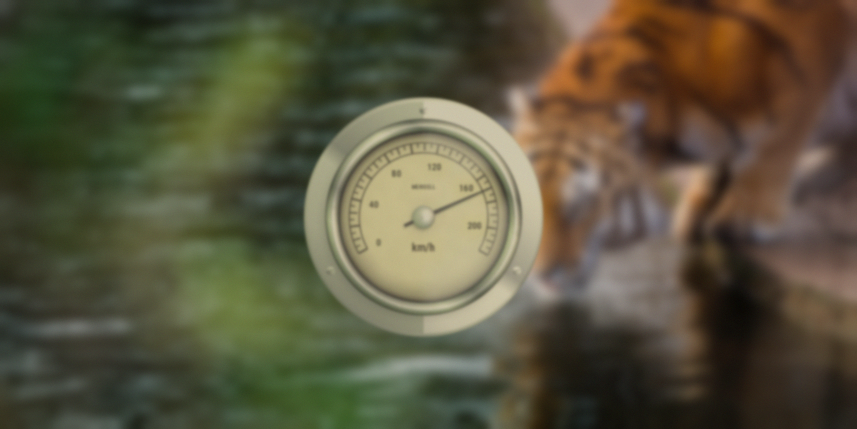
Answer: 170 km/h
